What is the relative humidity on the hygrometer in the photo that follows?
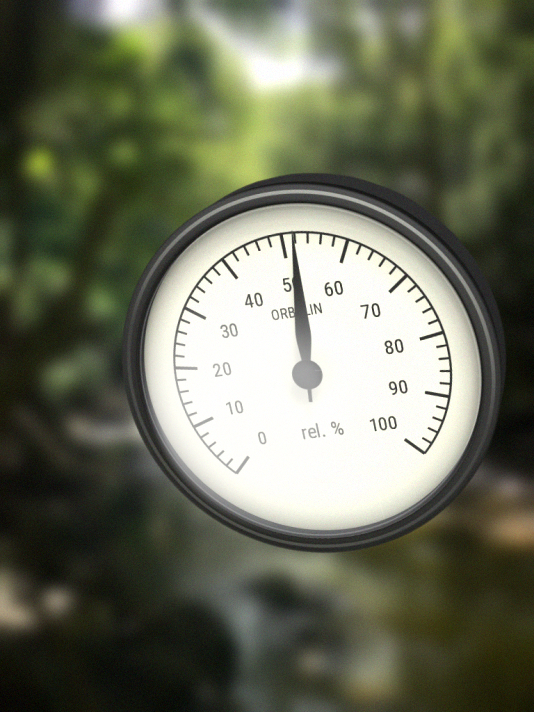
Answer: 52 %
